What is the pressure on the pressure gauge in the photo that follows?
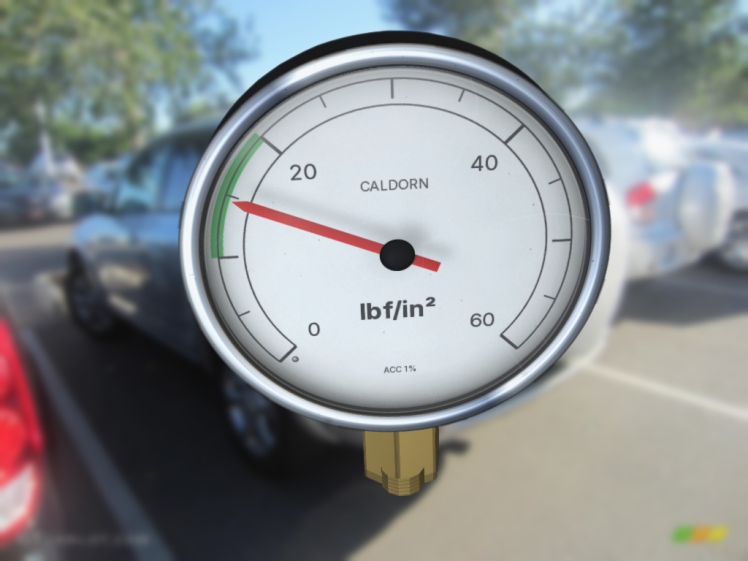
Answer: 15 psi
